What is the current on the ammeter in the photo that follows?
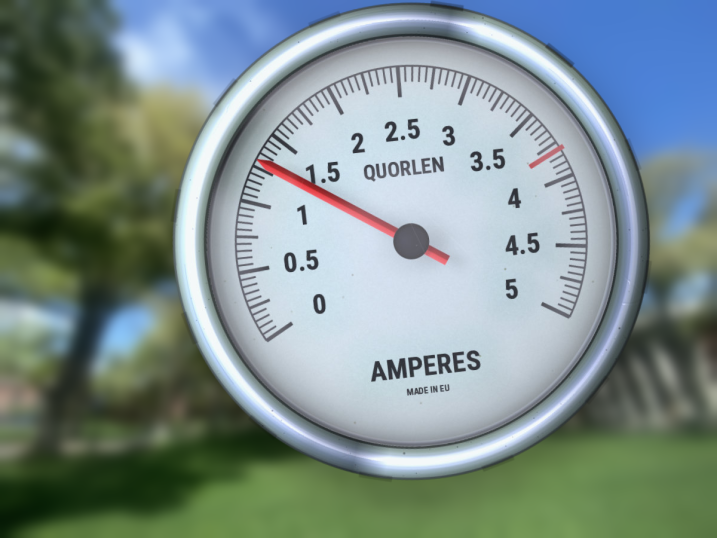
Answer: 1.3 A
